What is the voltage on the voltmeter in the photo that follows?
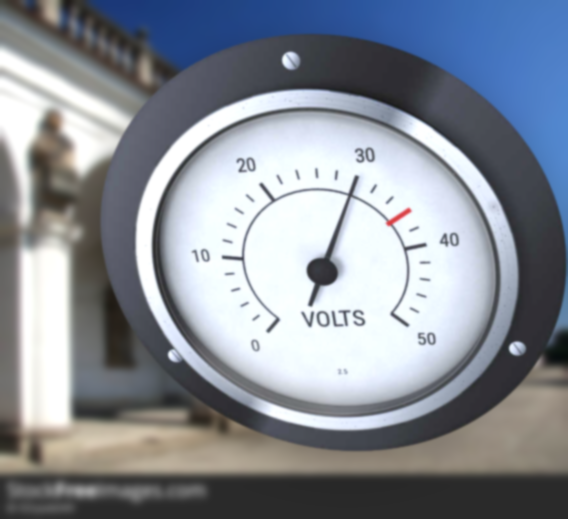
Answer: 30 V
